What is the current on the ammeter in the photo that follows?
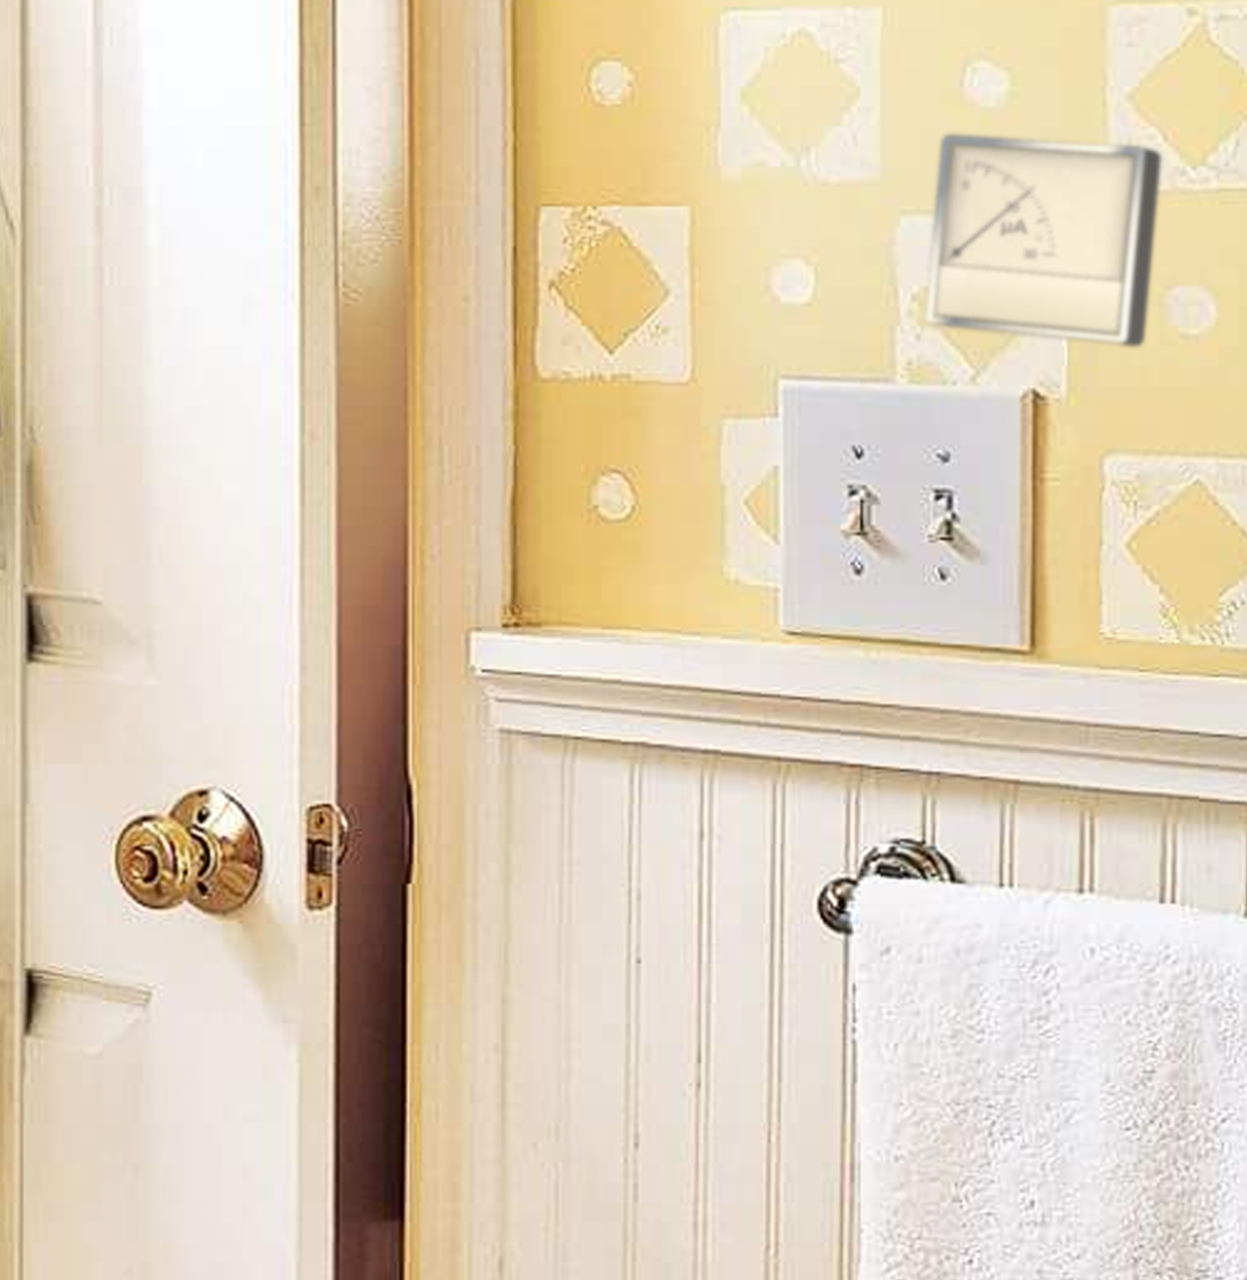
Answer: 20 µA
